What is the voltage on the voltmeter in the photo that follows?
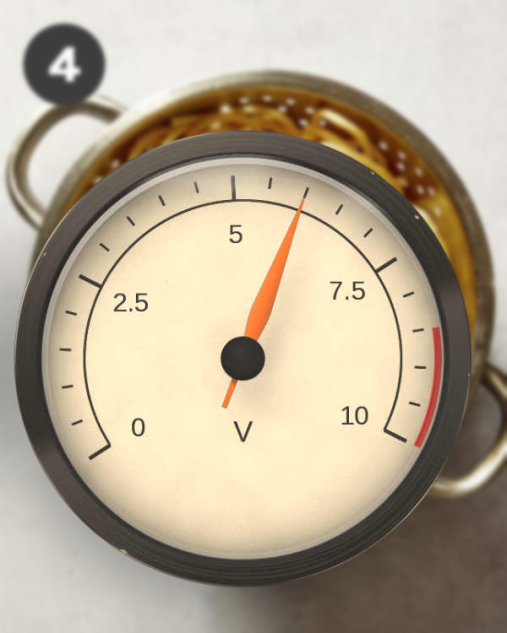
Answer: 6 V
